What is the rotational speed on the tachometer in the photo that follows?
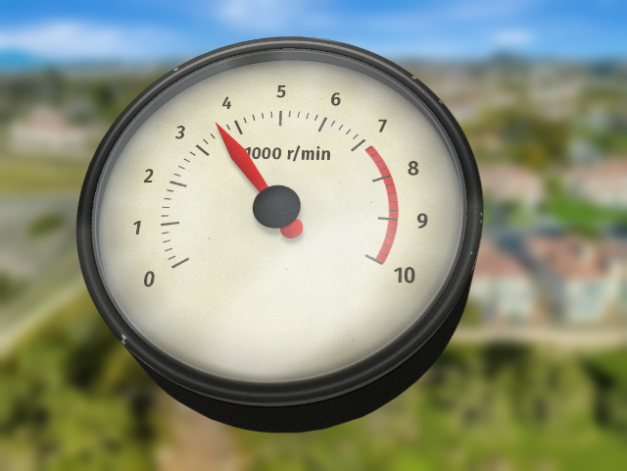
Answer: 3600 rpm
